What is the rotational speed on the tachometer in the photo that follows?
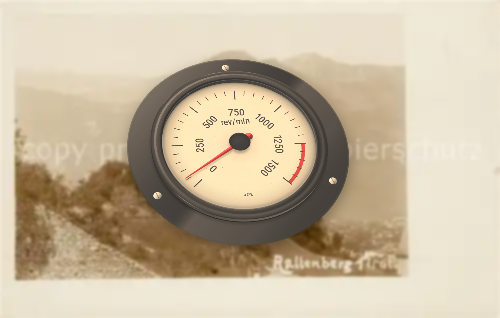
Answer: 50 rpm
